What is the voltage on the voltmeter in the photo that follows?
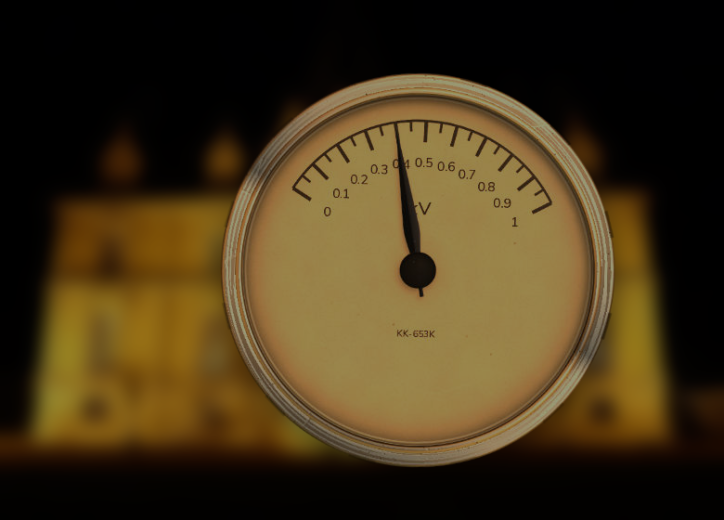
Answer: 0.4 kV
